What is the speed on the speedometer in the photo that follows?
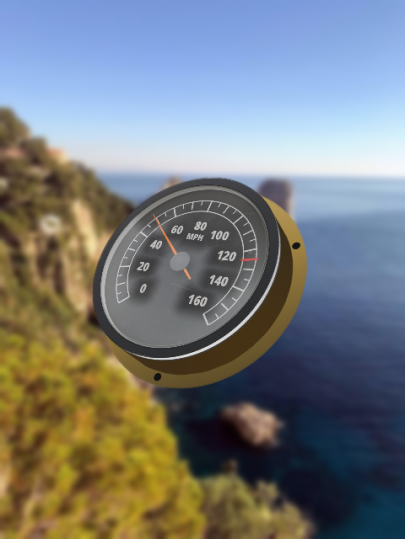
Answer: 50 mph
